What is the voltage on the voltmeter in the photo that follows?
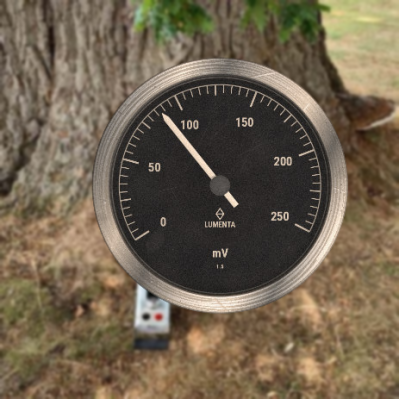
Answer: 87.5 mV
